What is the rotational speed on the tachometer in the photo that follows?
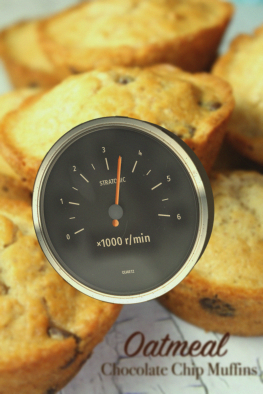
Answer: 3500 rpm
